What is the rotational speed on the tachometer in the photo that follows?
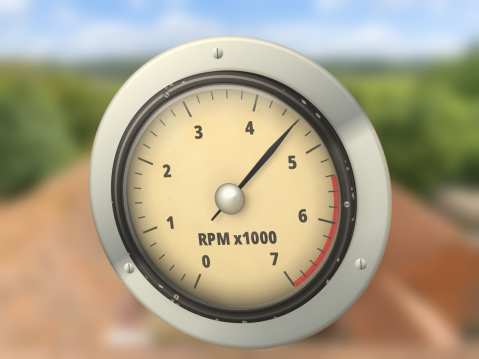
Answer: 4600 rpm
